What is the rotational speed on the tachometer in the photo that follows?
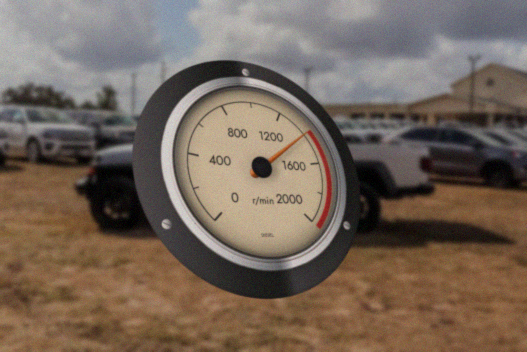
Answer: 1400 rpm
